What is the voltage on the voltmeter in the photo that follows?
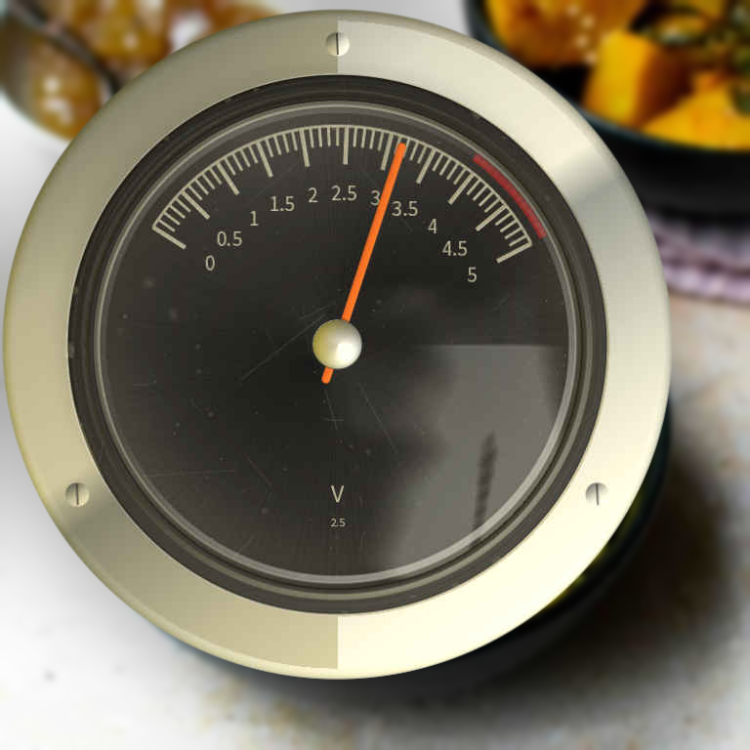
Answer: 3.15 V
